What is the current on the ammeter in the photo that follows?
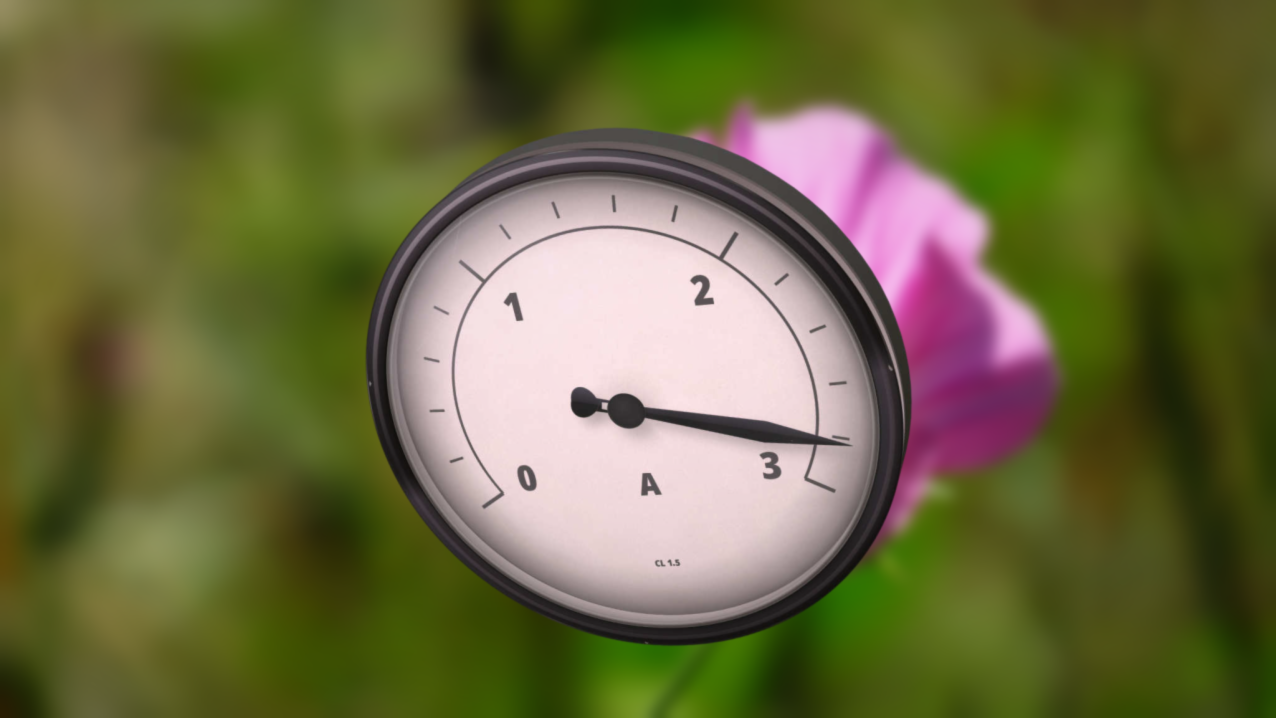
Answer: 2.8 A
